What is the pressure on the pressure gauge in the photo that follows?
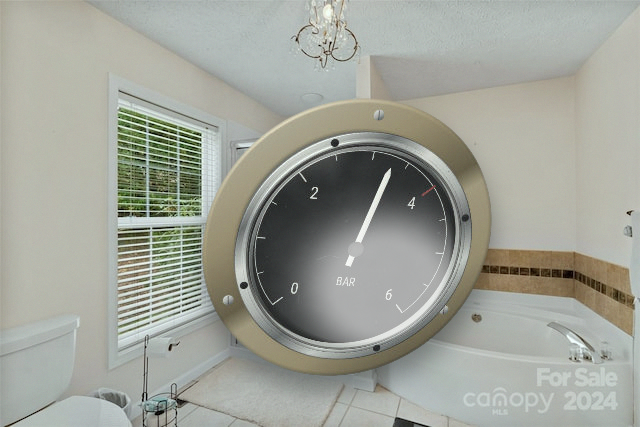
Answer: 3.25 bar
